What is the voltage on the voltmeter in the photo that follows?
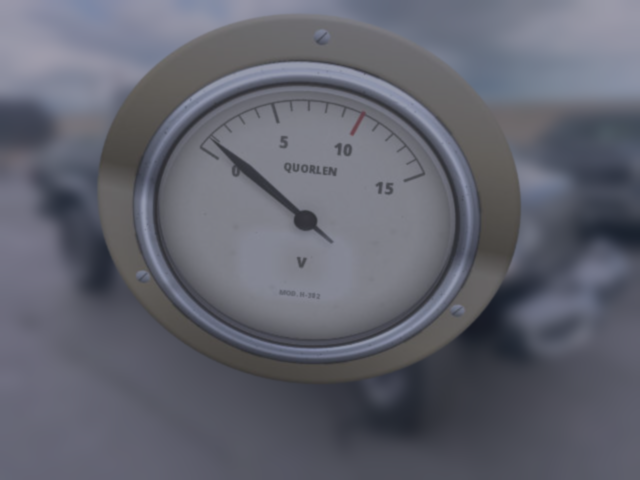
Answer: 1 V
